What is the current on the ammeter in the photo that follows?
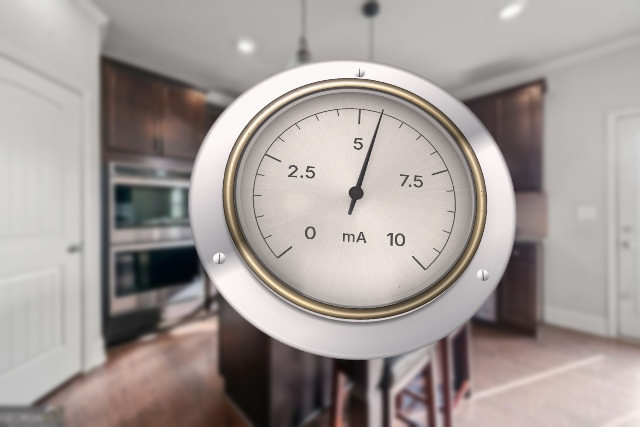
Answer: 5.5 mA
